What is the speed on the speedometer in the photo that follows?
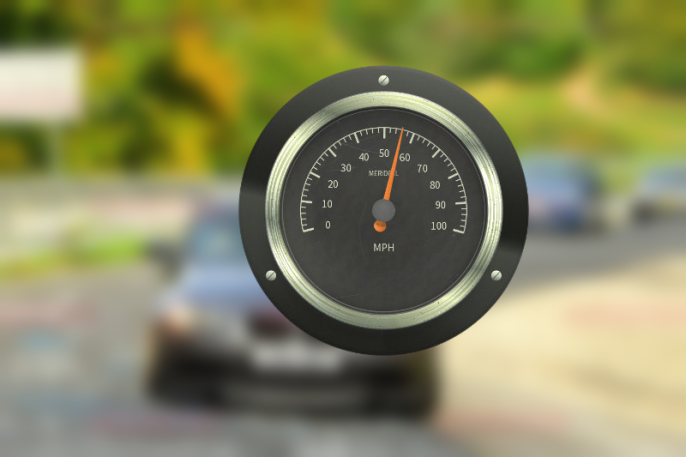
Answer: 56 mph
